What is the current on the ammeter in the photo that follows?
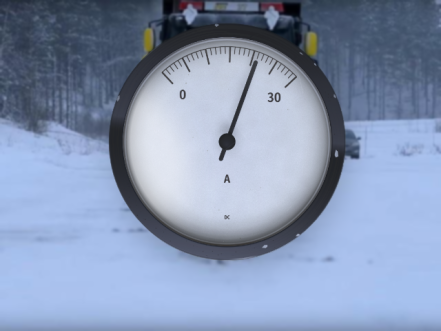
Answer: 21 A
